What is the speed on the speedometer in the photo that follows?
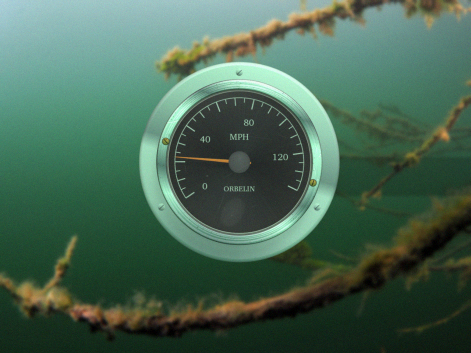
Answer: 22.5 mph
